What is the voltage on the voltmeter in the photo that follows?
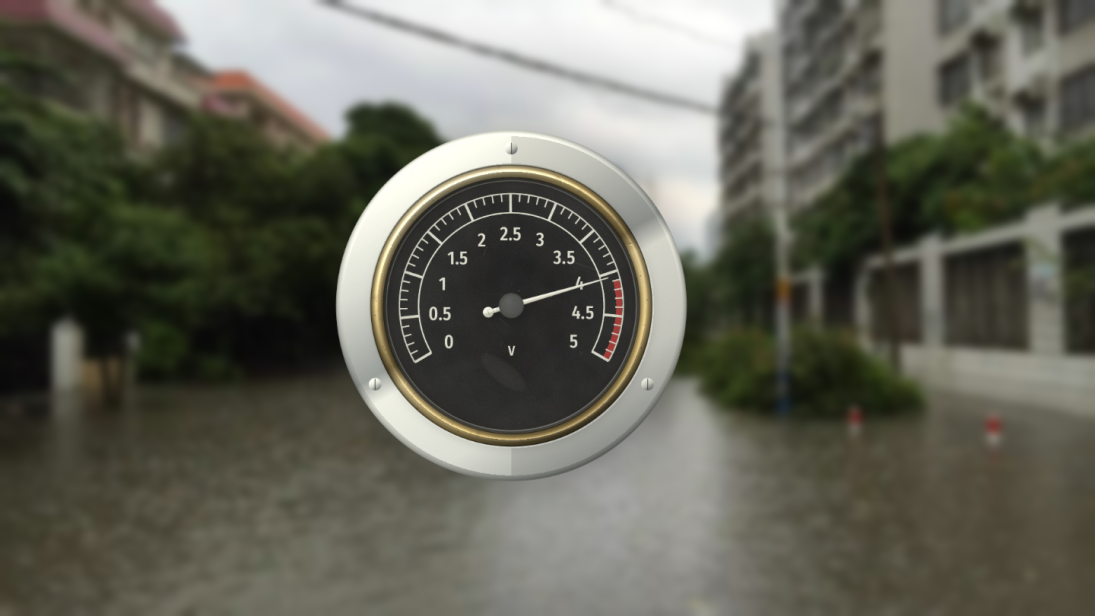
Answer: 4.05 V
